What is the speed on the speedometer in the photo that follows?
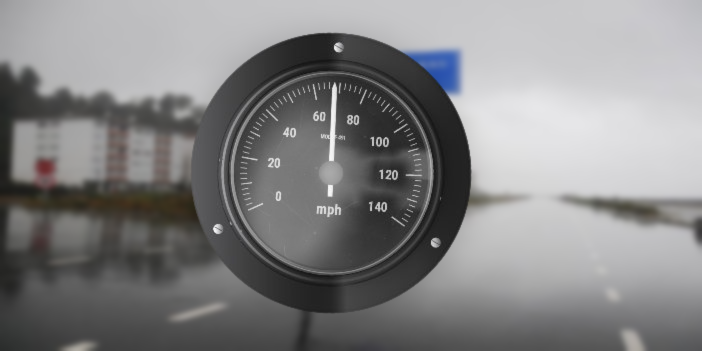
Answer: 68 mph
